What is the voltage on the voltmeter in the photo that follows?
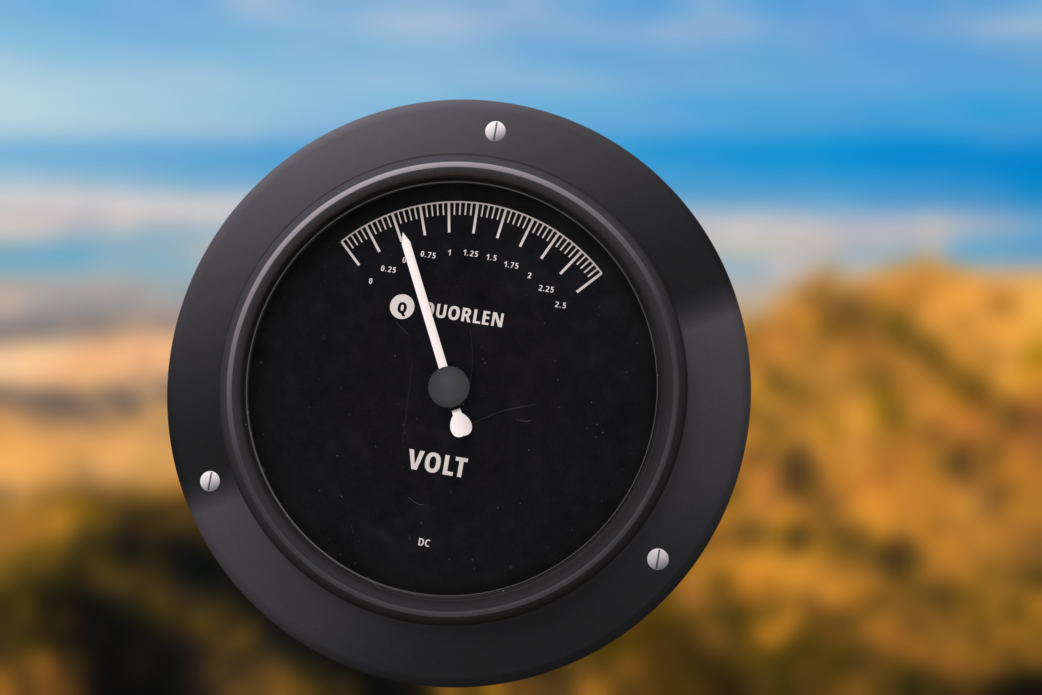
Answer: 0.55 V
